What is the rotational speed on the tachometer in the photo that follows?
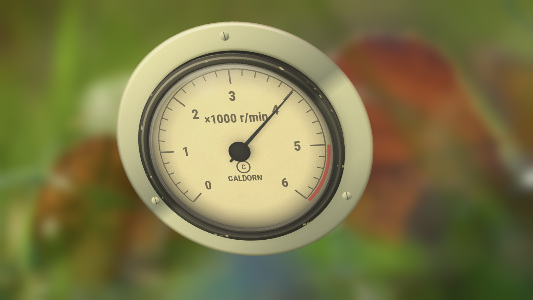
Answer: 4000 rpm
